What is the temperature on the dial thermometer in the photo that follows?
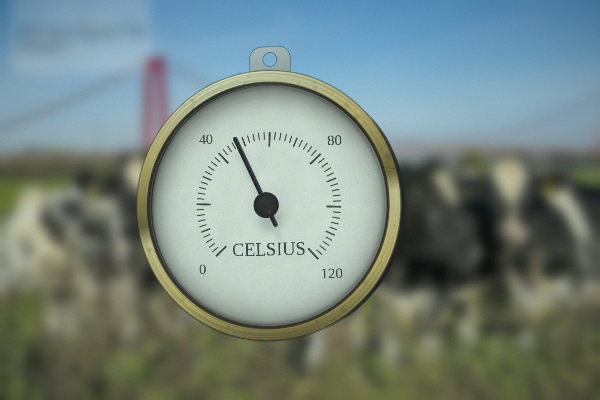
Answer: 48 °C
